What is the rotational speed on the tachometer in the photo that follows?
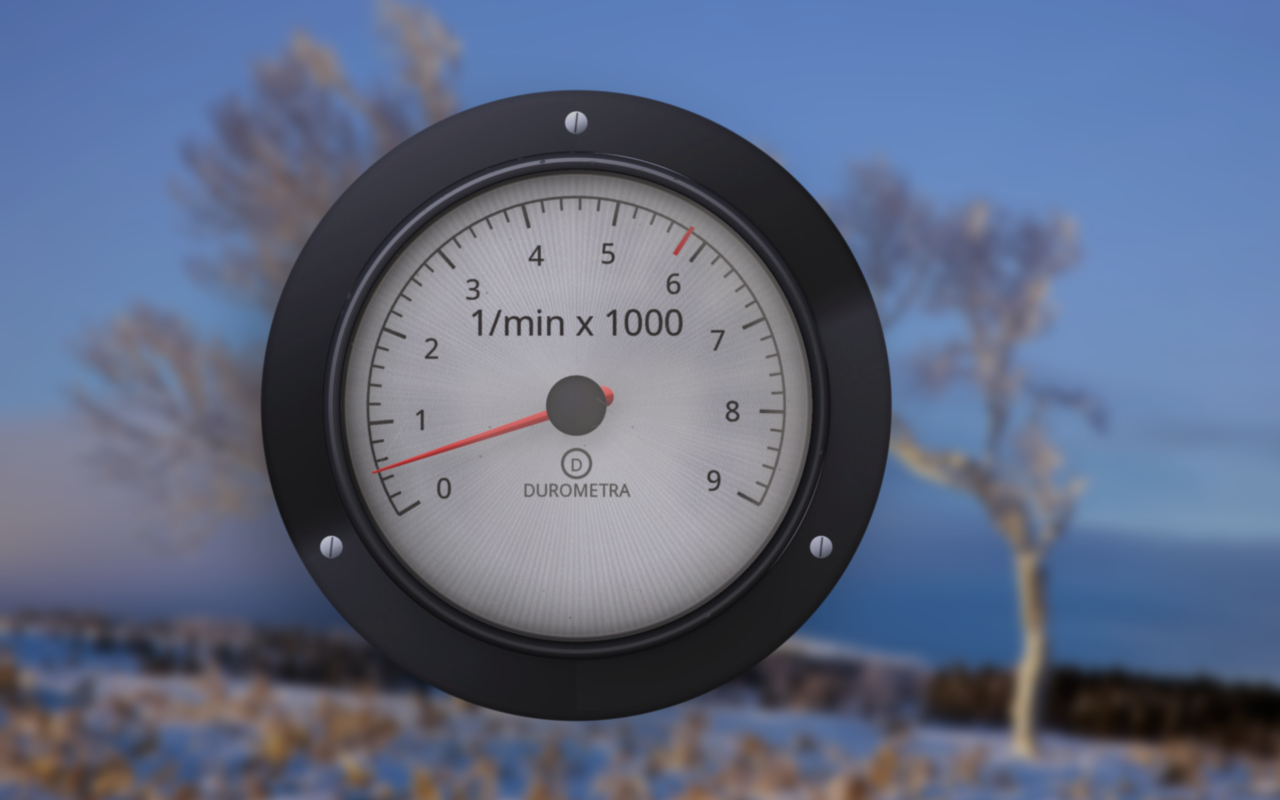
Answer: 500 rpm
